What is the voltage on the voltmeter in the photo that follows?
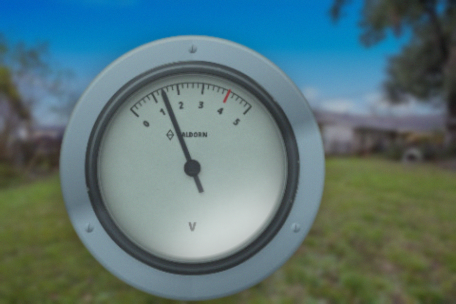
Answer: 1.4 V
